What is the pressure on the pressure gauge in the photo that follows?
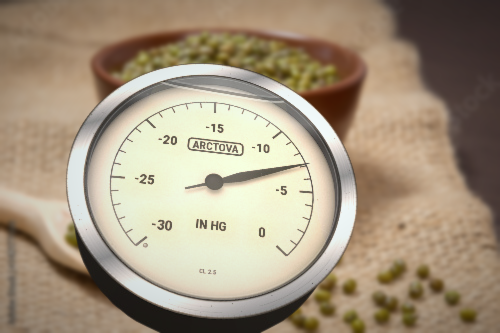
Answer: -7 inHg
